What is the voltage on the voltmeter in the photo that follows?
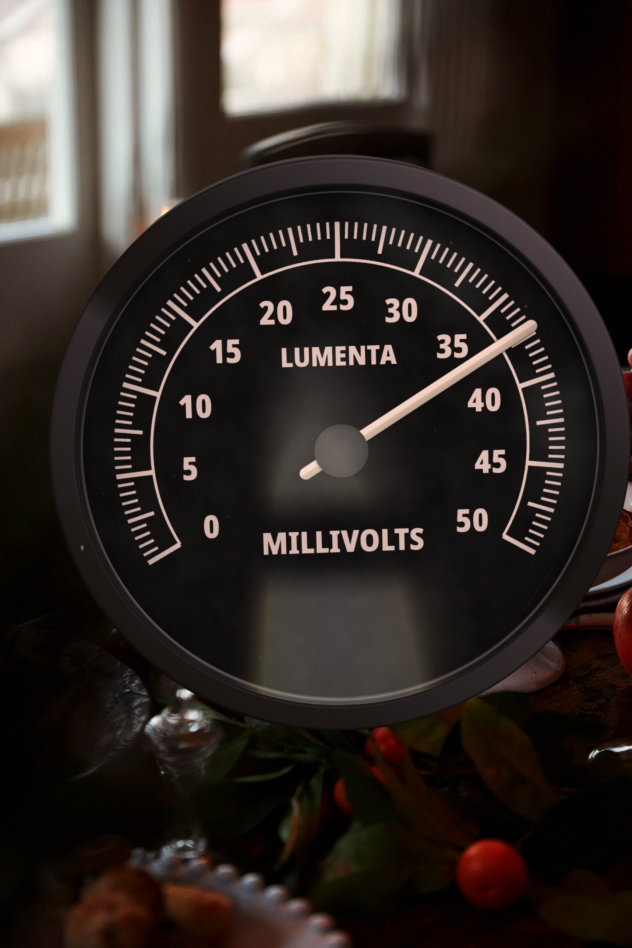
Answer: 37 mV
